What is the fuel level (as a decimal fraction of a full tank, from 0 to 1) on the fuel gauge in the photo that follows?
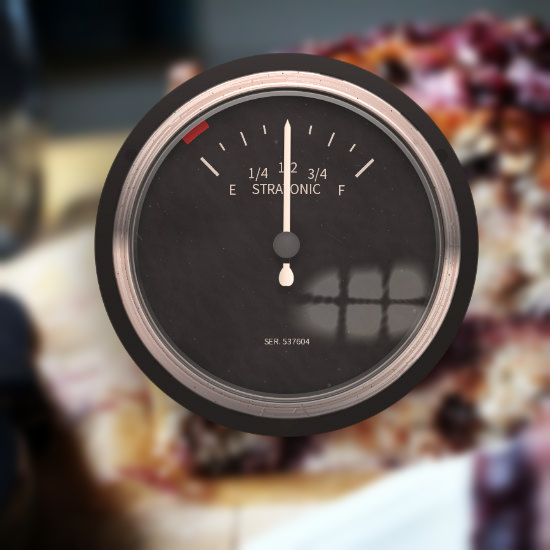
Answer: 0.5
